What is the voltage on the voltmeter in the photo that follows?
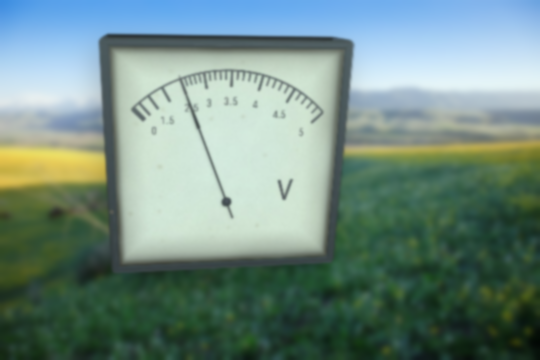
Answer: 2.5 V
